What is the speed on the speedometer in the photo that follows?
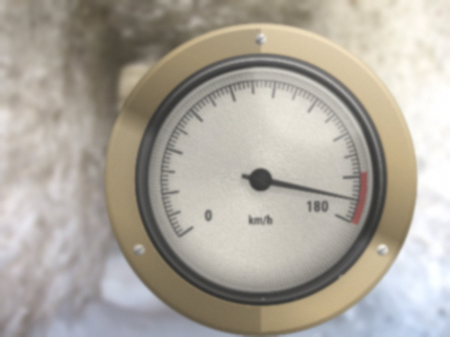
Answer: 170 km/h
